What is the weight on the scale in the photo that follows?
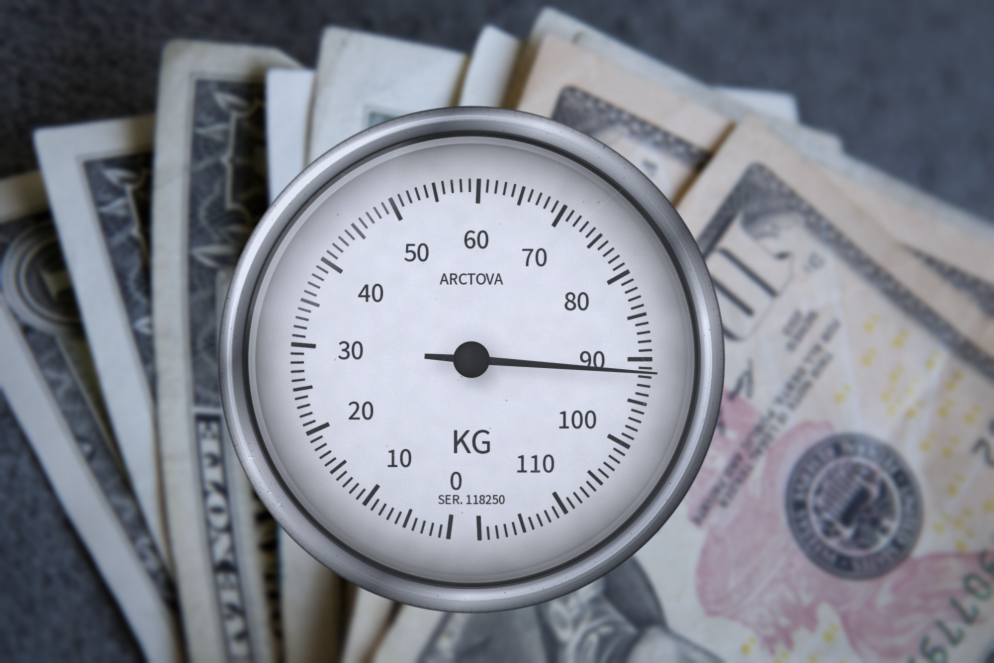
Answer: 91.5 kg
